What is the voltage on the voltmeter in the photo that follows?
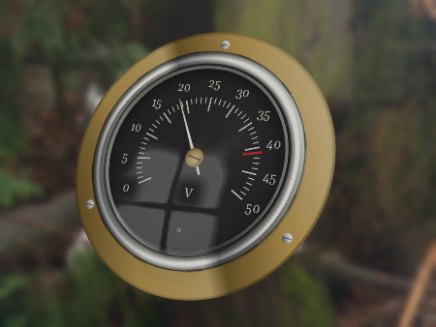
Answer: 19 V
